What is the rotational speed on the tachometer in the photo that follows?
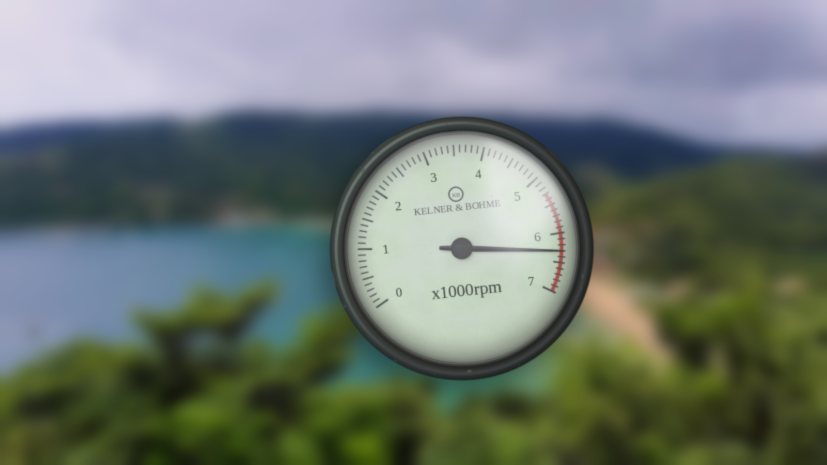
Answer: 6300 rpm
